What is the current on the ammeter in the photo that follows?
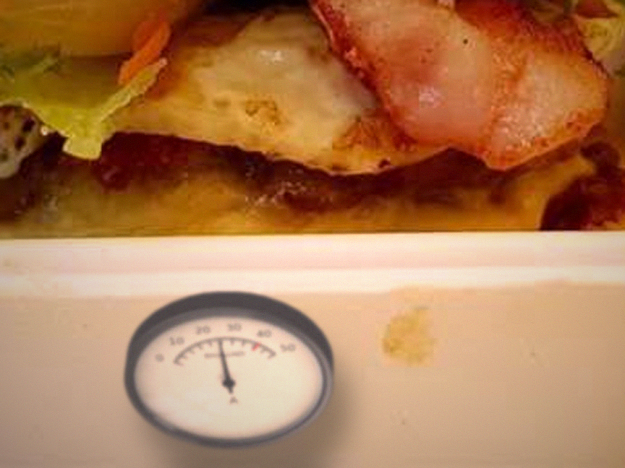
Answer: 25 A
